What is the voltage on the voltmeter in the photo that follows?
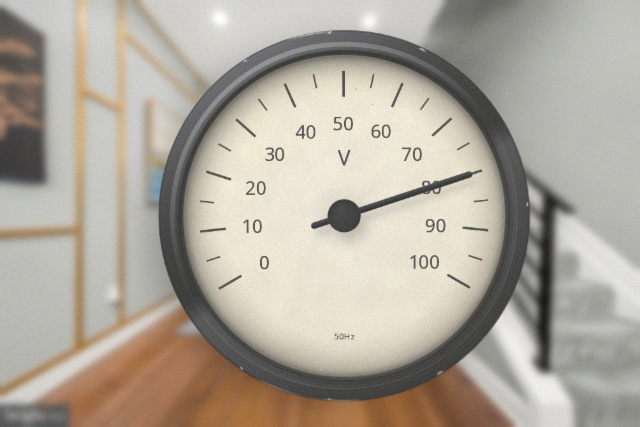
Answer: 80 V
